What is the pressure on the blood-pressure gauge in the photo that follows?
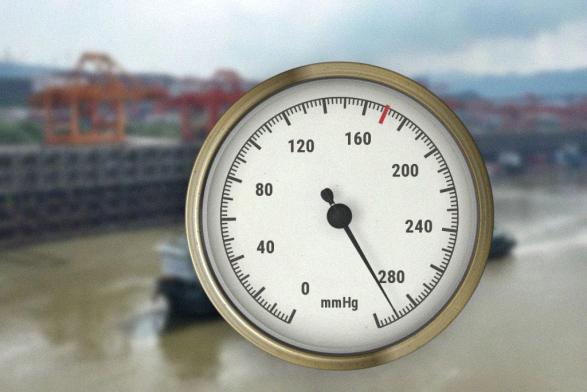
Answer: 290 mmHg
